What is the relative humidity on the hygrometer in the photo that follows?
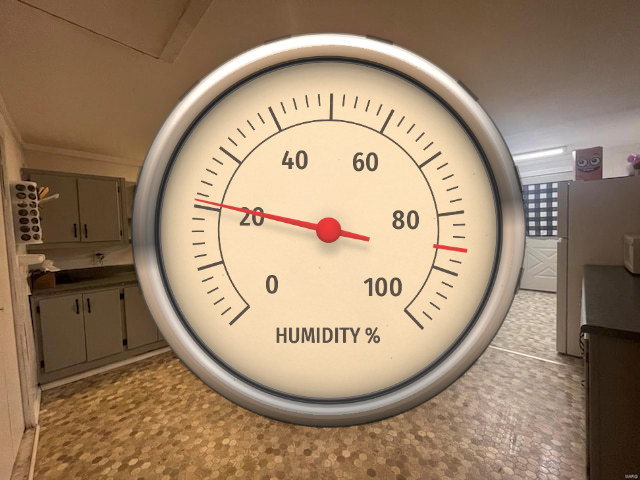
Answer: 21 %
